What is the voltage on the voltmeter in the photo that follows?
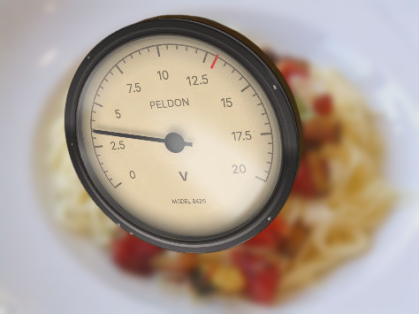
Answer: 3.5 V
